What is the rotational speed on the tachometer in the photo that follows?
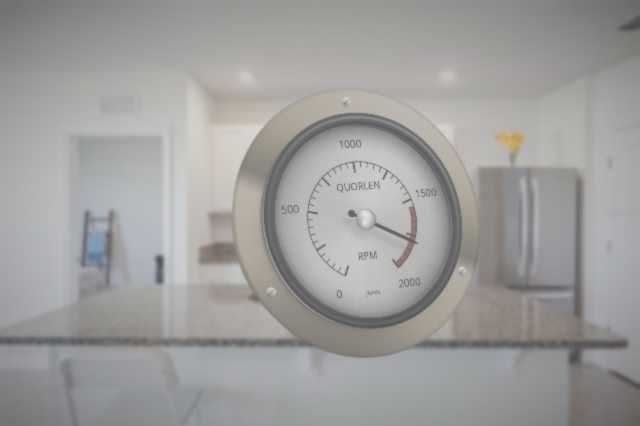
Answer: 1800 rpm
